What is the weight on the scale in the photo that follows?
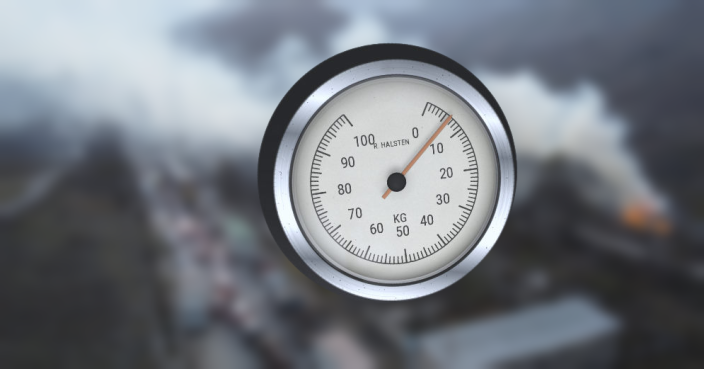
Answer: 6 kg
